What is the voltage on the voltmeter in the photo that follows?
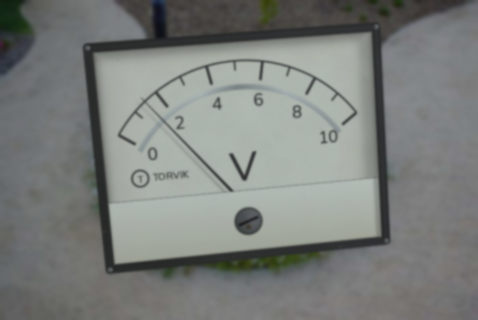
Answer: 1.5 V
